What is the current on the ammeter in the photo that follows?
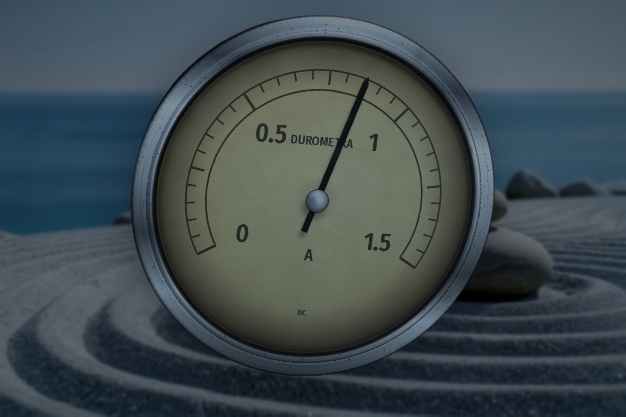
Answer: 0.85 A
